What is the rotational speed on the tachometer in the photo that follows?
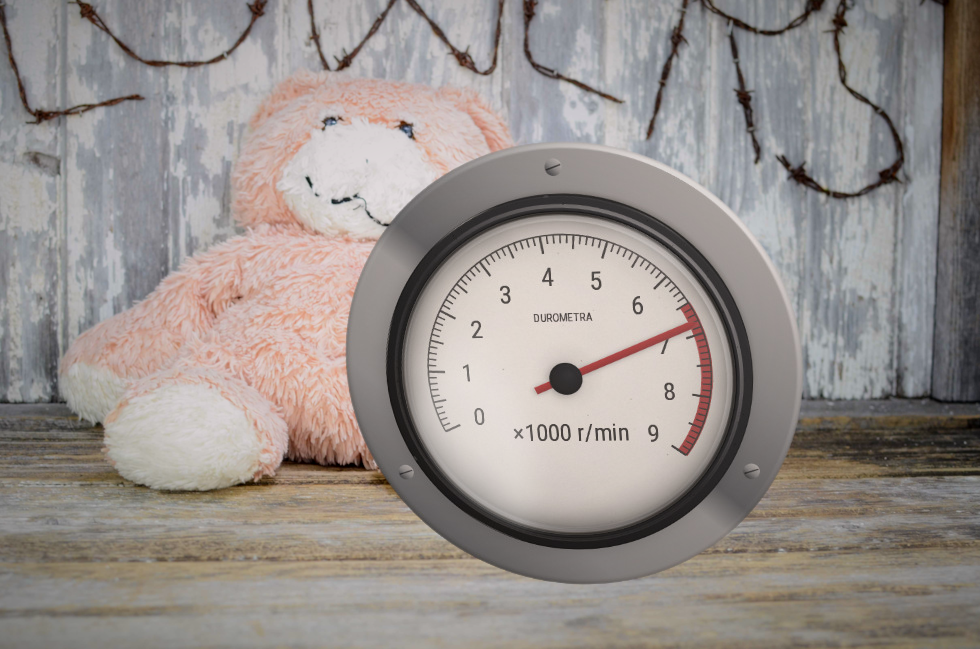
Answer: 6800 rpm
